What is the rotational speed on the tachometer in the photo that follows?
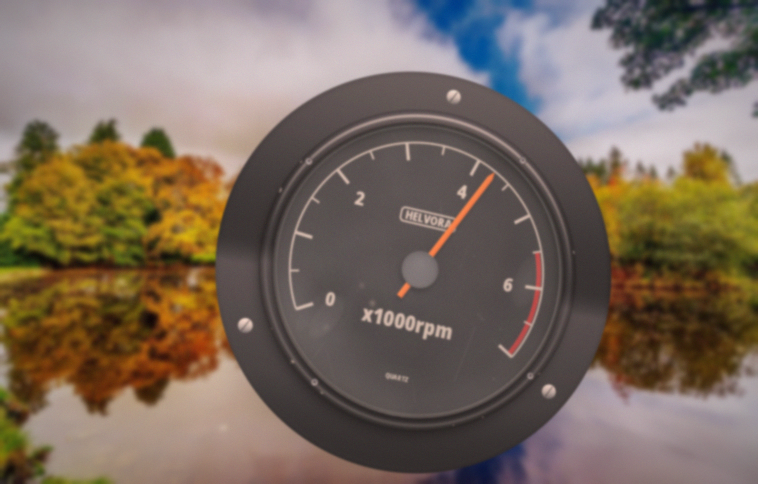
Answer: 4250 rpm
